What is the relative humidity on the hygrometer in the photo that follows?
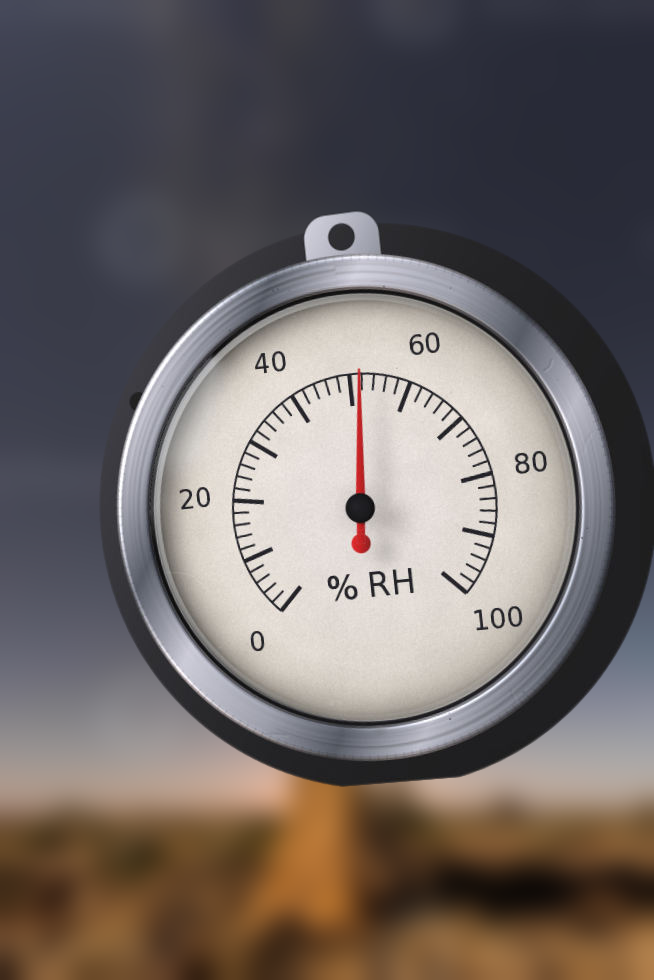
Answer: 52 %
